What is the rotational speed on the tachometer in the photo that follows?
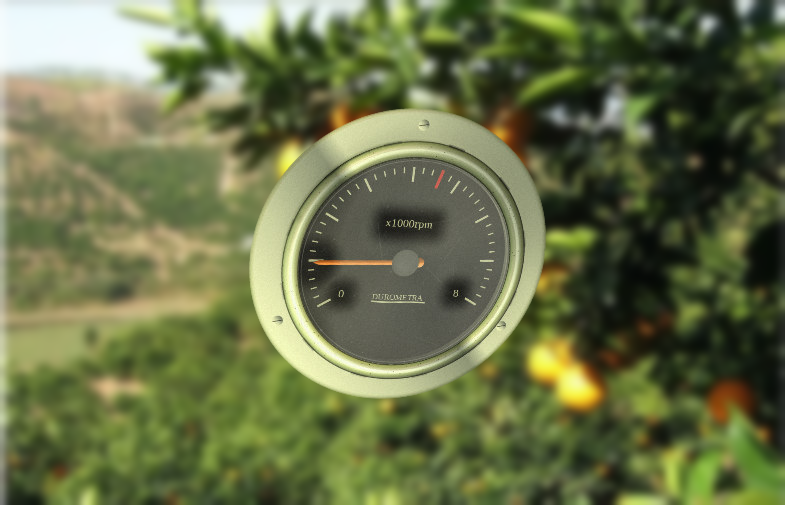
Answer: 1000 rpm
